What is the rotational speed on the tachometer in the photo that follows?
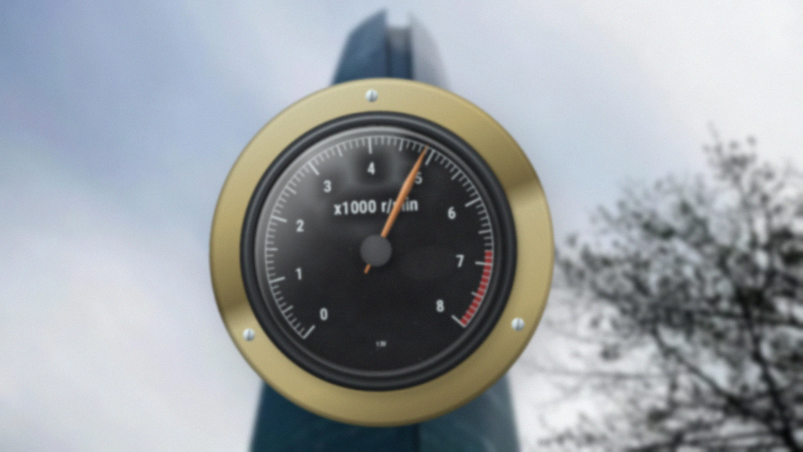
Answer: 4900 rpm
